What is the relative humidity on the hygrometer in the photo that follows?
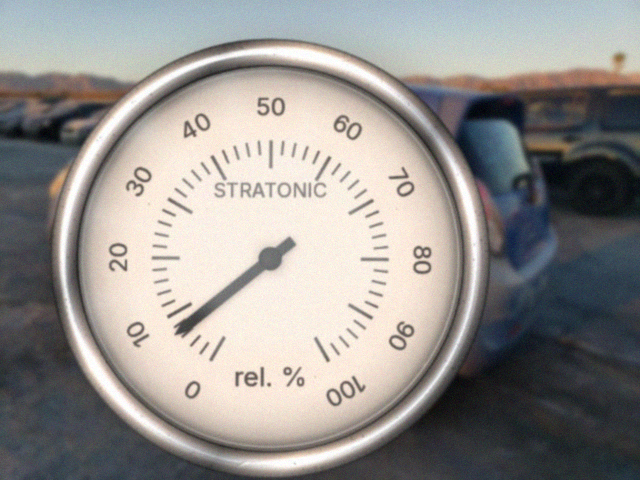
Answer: 7 %
